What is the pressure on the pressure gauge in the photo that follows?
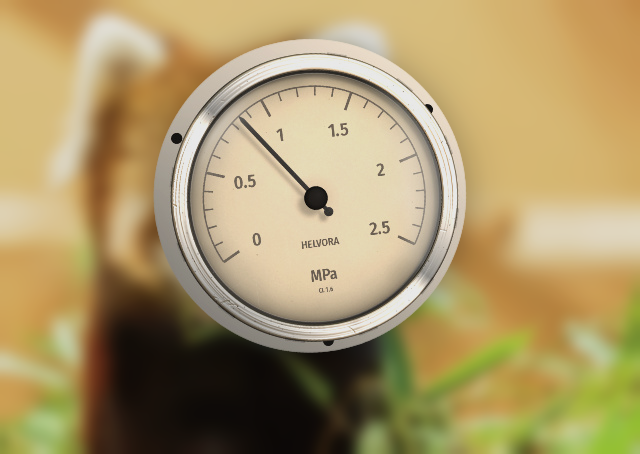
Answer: 0.85 MPa
